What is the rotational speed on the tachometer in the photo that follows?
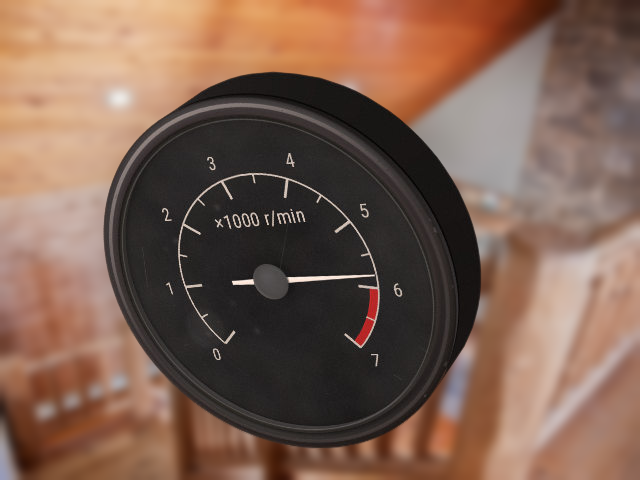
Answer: 5750 rpm
